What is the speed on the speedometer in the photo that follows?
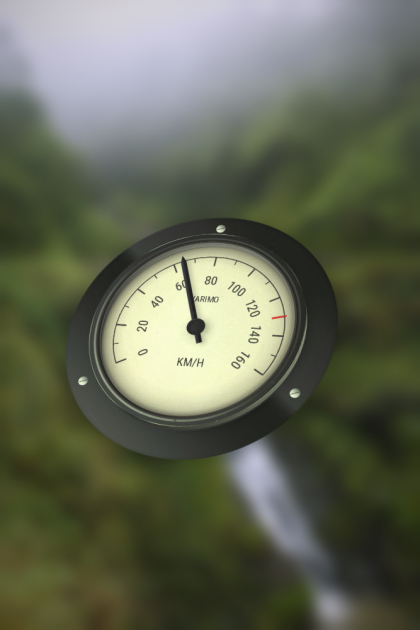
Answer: 65 km/h
